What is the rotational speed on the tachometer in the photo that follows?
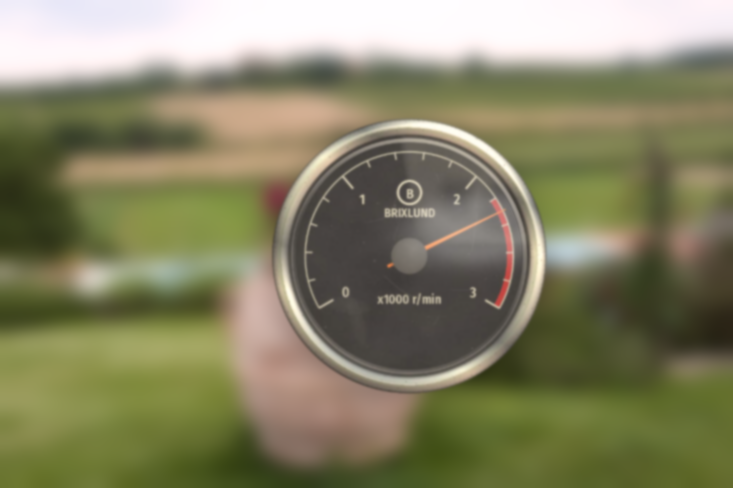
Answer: 2300 rpm
